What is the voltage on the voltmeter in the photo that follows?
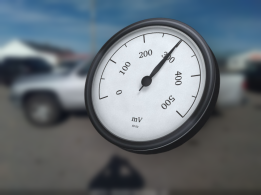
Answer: 300 mV
